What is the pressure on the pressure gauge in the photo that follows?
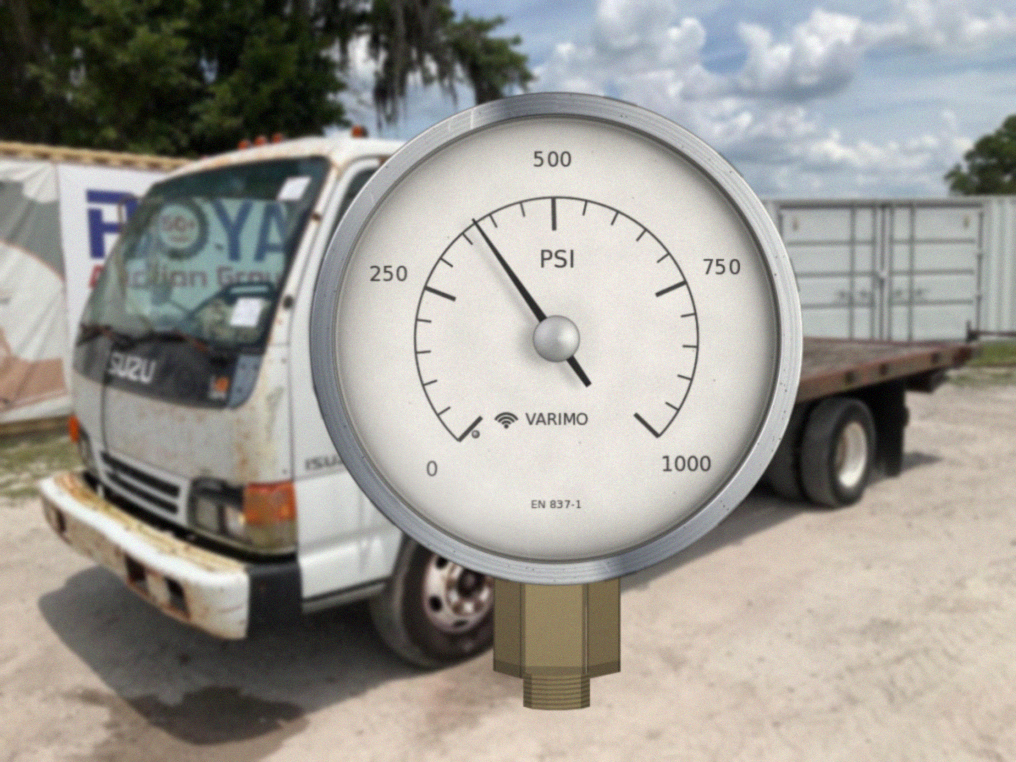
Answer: 375 psi
